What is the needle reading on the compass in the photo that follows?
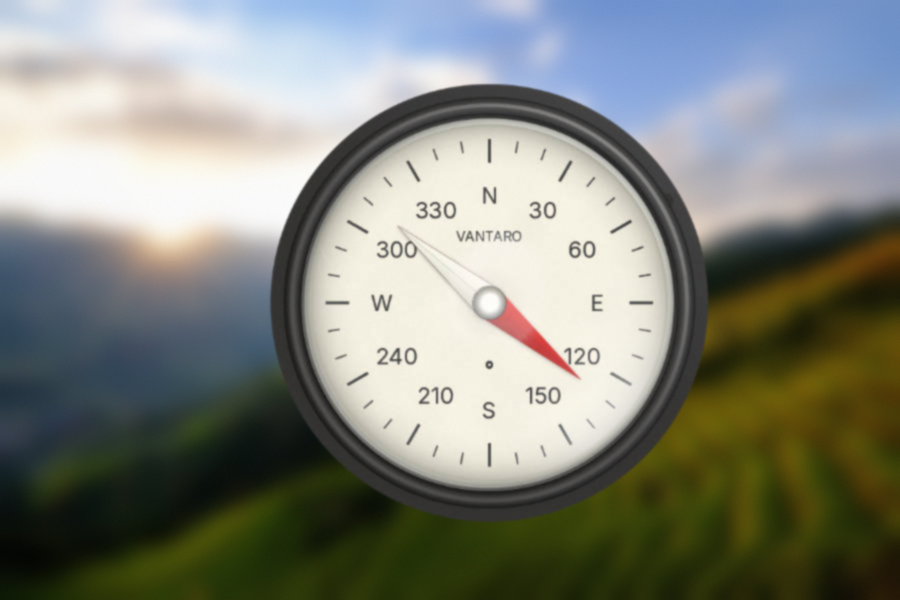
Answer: 130 °
